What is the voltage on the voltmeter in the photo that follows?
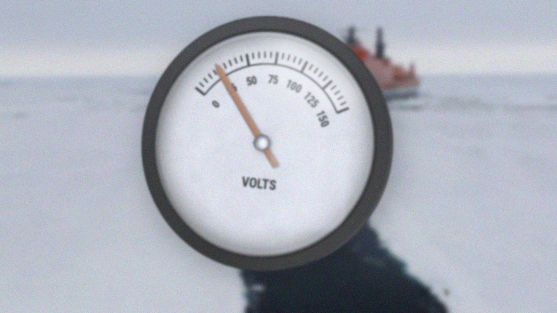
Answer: 25 V
